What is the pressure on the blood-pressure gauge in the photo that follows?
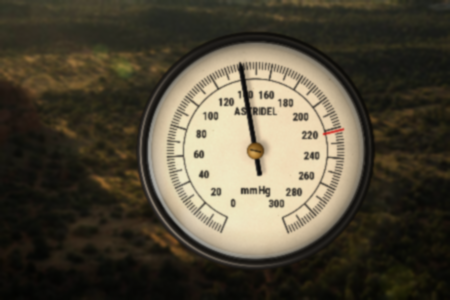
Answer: 140 mmHg
